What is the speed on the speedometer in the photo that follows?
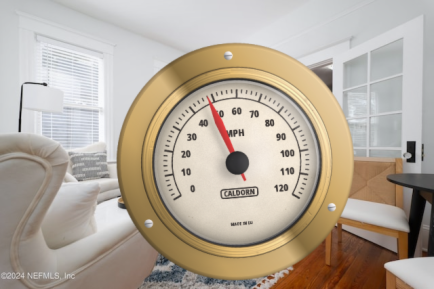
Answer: 48 mph
